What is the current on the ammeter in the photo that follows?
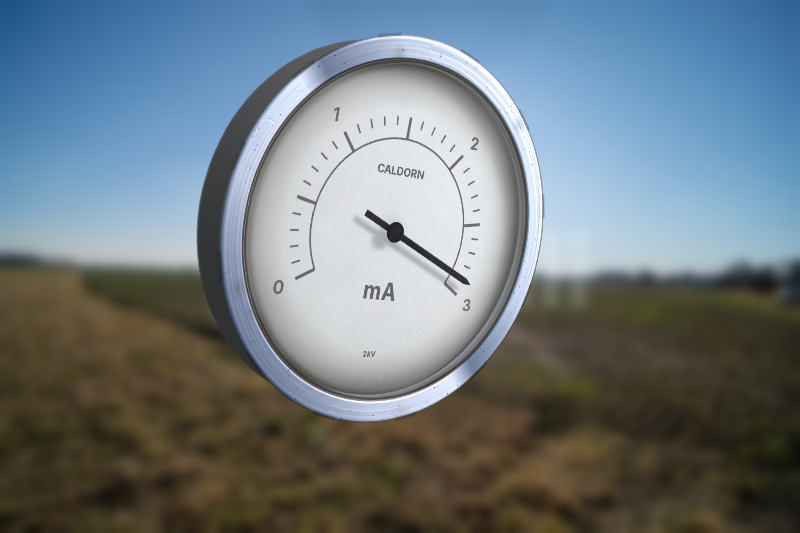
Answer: 2.9 mA
